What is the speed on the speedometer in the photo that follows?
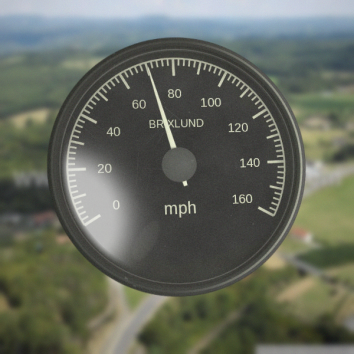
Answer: 70 mph
